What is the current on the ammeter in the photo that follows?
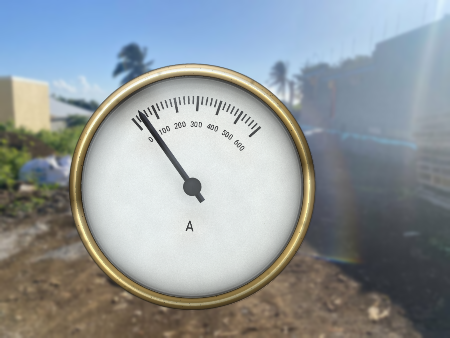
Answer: 40 A
